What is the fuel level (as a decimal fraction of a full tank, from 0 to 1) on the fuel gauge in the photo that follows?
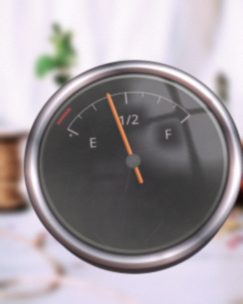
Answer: 0.375
